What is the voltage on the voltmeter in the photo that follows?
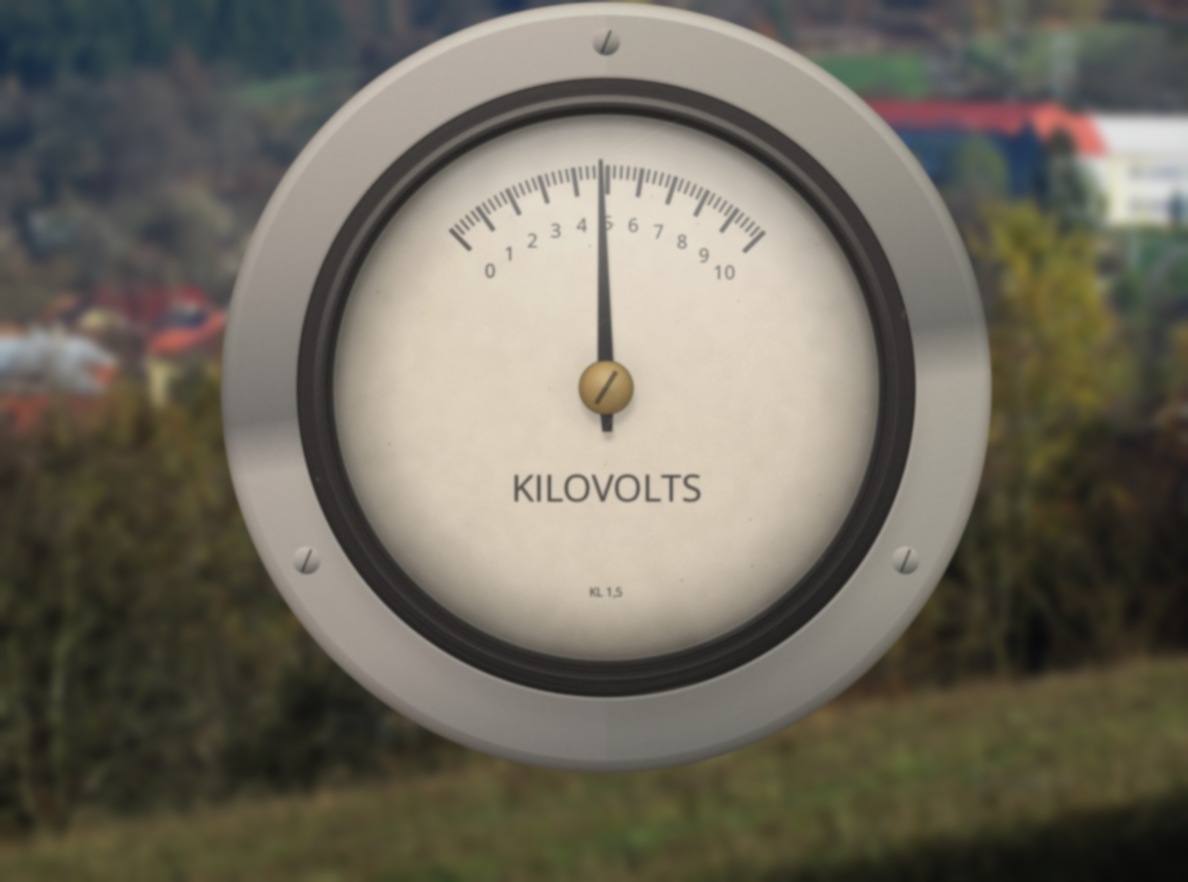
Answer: 4.8 kV
